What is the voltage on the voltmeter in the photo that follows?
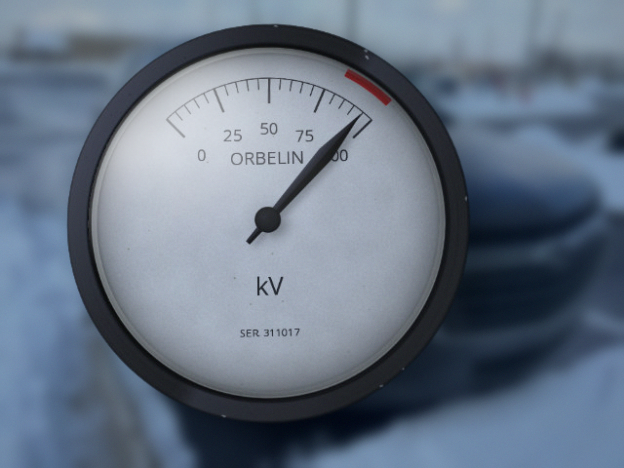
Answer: 95 kV
